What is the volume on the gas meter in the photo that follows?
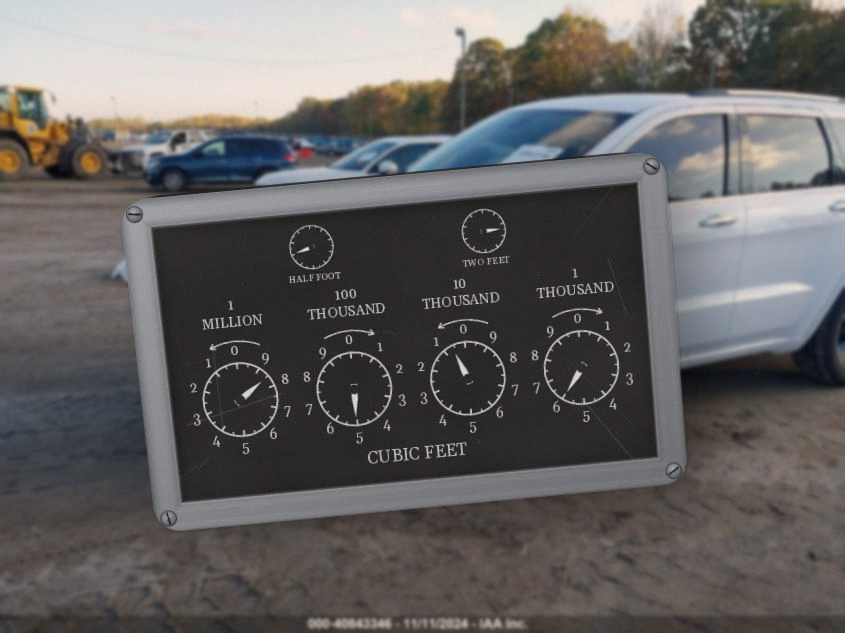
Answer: 850600 ft³
